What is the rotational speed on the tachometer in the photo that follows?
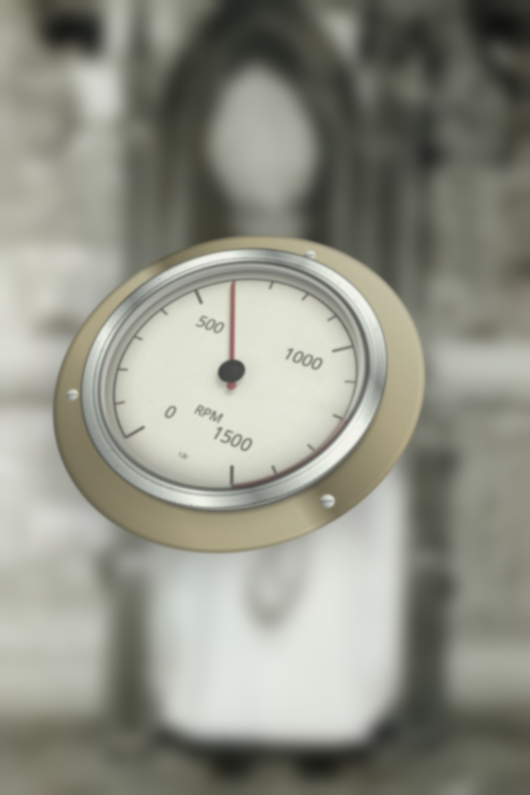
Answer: 600 rpm
